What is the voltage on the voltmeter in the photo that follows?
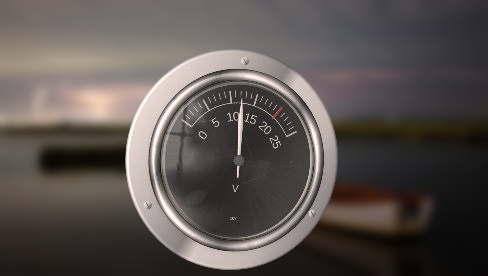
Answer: 12 V
